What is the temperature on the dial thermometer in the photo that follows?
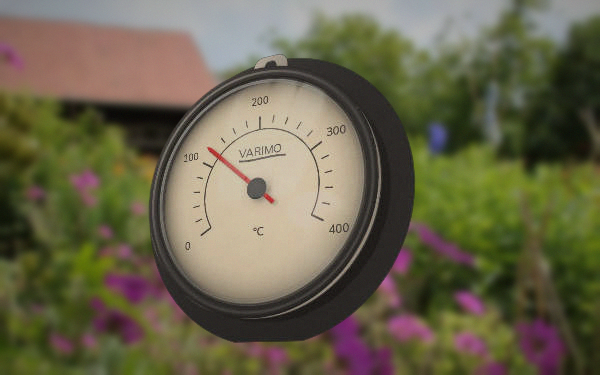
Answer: 120 °C
